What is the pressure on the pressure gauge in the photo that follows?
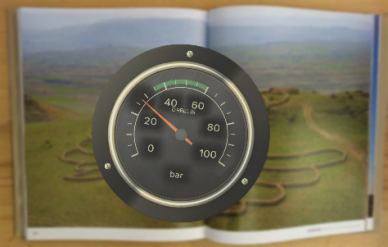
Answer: 27.5 bar
